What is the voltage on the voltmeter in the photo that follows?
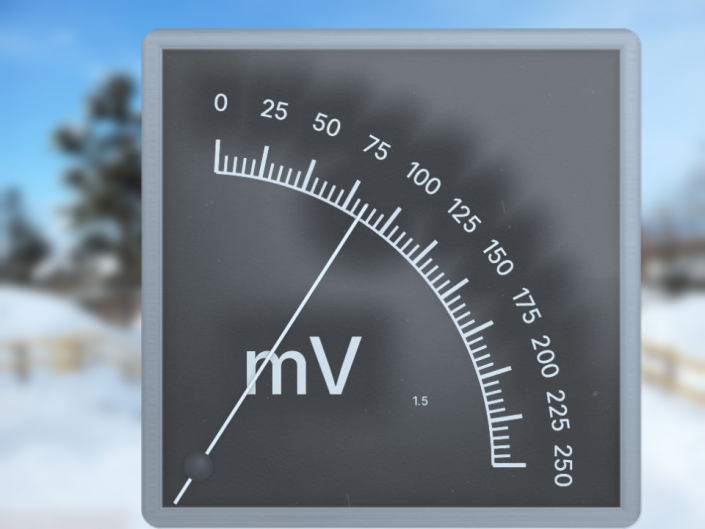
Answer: 85 mV
